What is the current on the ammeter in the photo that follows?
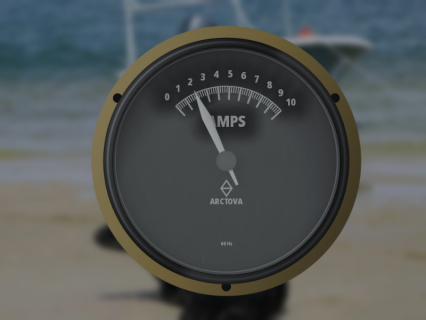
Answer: 2 A
